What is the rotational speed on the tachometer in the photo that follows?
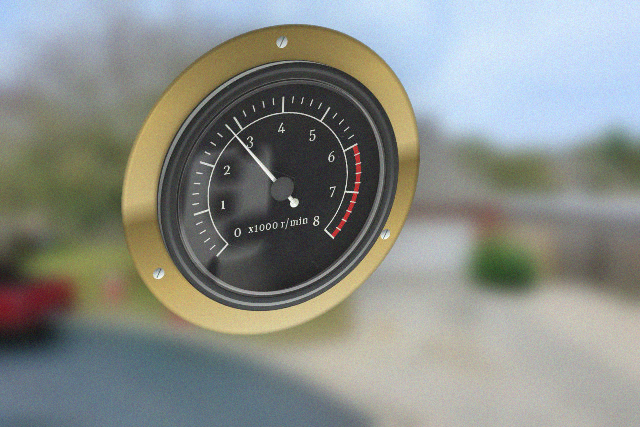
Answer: 2800 rpm
